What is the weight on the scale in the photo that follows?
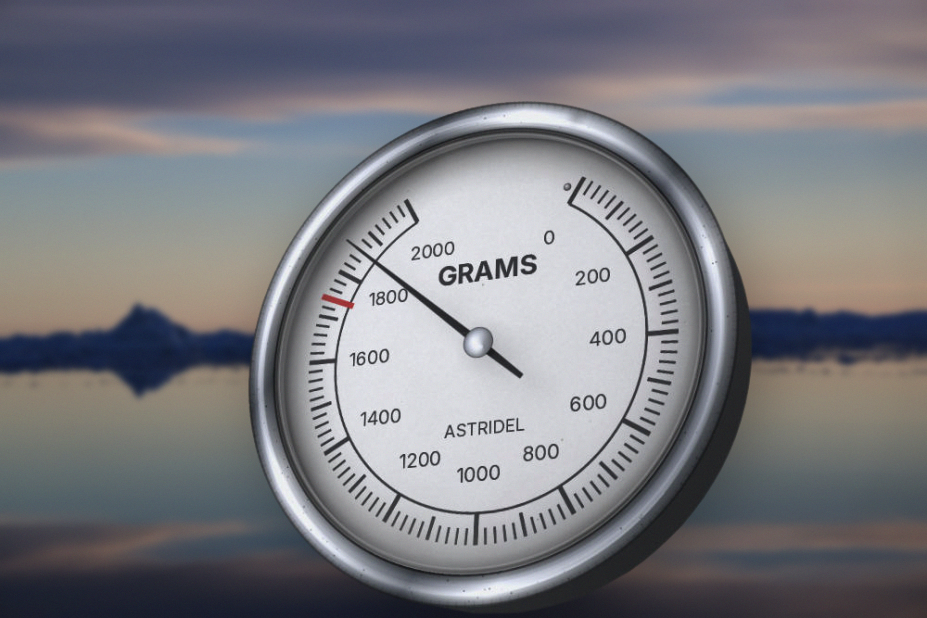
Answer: 1860 g
